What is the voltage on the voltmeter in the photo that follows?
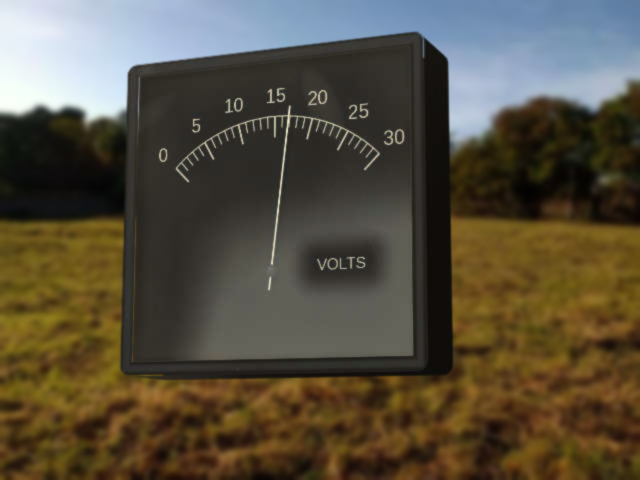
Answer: 17 V
